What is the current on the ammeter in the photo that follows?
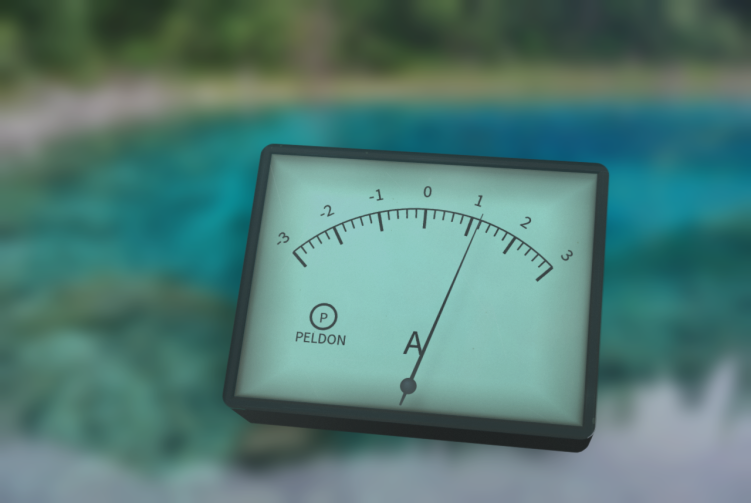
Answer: 1.2 A
